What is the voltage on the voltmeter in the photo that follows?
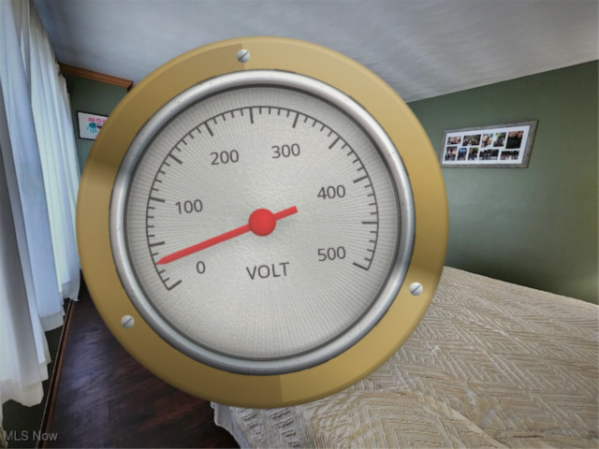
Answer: 30 V
